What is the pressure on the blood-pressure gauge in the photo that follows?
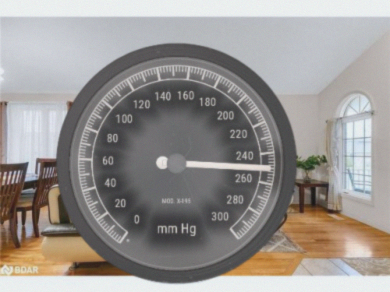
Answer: 250 mmHg
